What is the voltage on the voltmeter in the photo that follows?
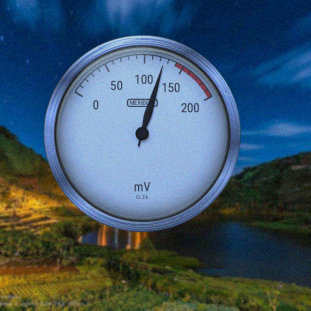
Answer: 125 mV
